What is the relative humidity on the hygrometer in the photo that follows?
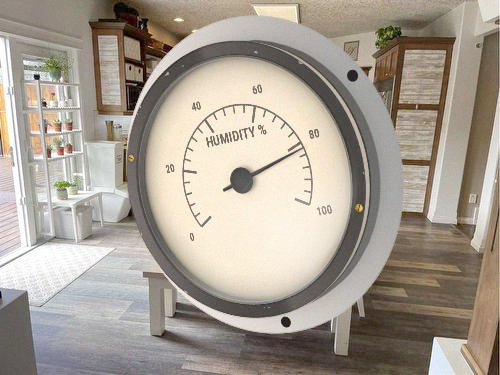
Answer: 82 %
